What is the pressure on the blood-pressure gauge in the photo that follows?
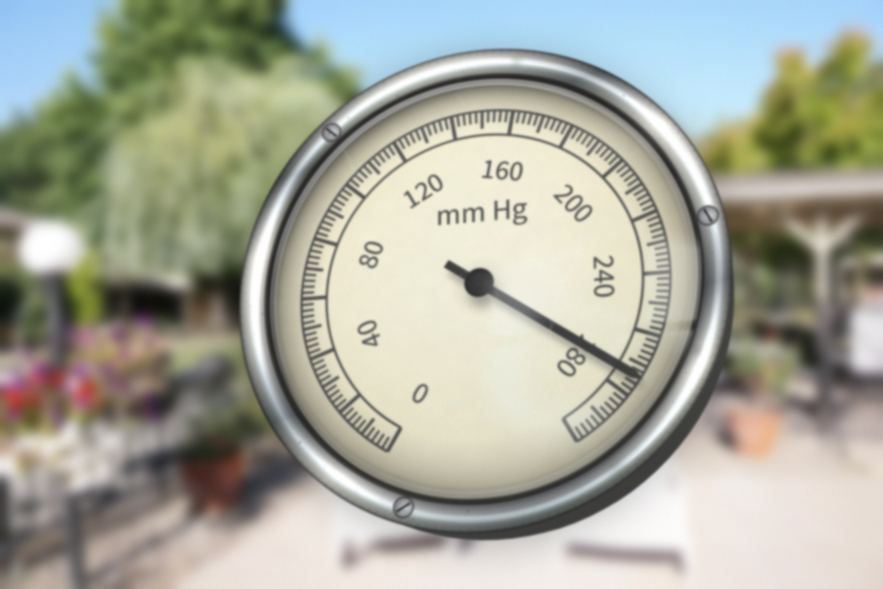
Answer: 274 mmHg
